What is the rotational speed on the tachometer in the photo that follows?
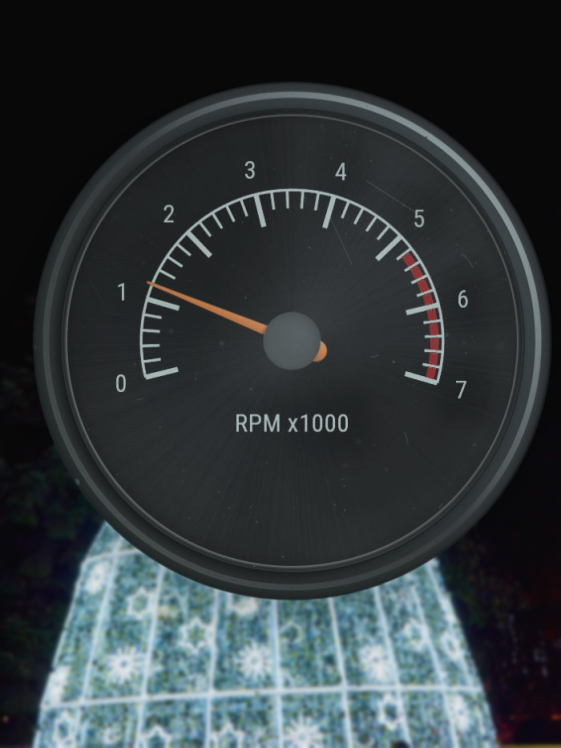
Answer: 1200 rpm
